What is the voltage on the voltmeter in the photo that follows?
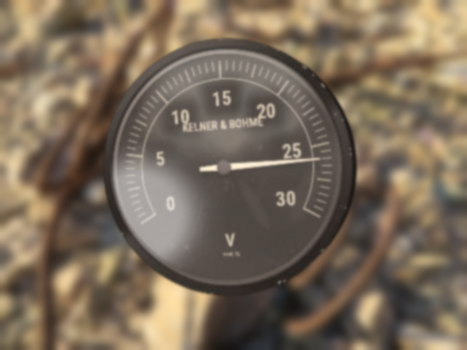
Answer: 26 V
